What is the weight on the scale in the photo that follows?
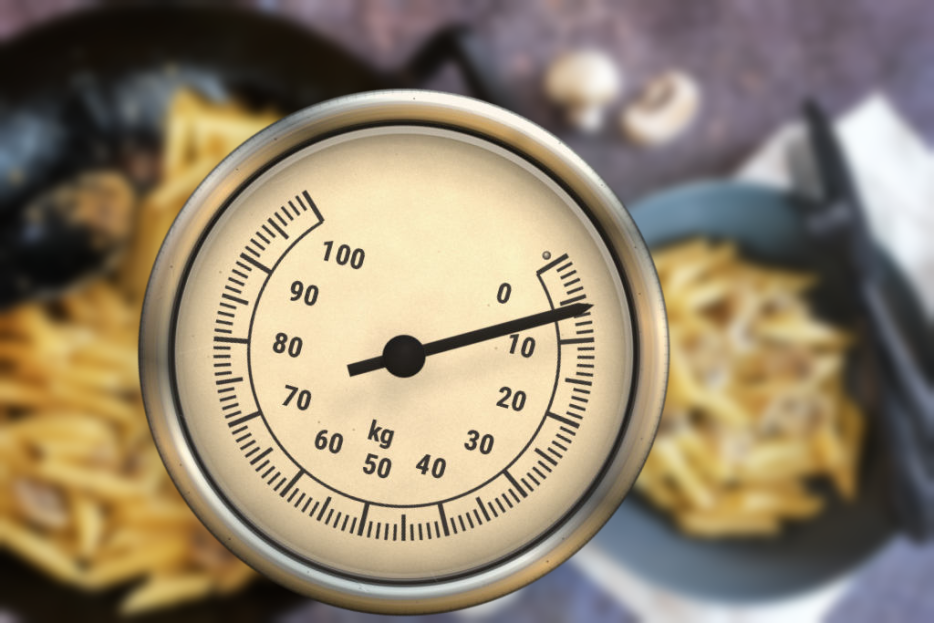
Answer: 6 kg
